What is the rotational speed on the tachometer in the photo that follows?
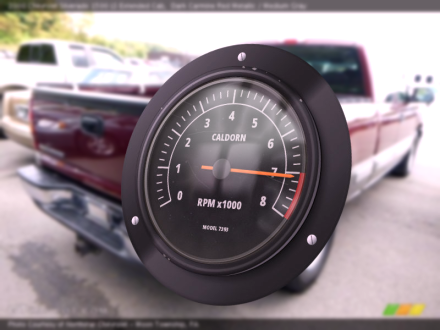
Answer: 7100 rpm
